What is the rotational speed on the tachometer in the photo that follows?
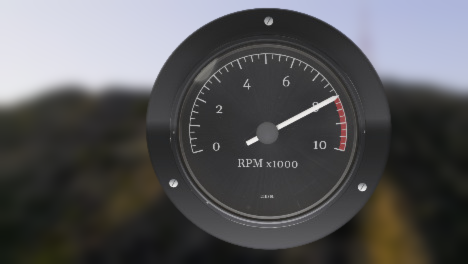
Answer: 8000 rpm
